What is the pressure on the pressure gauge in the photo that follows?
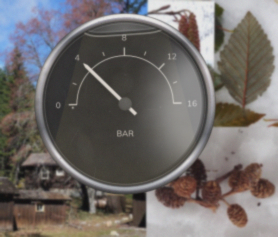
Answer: 4 bar
